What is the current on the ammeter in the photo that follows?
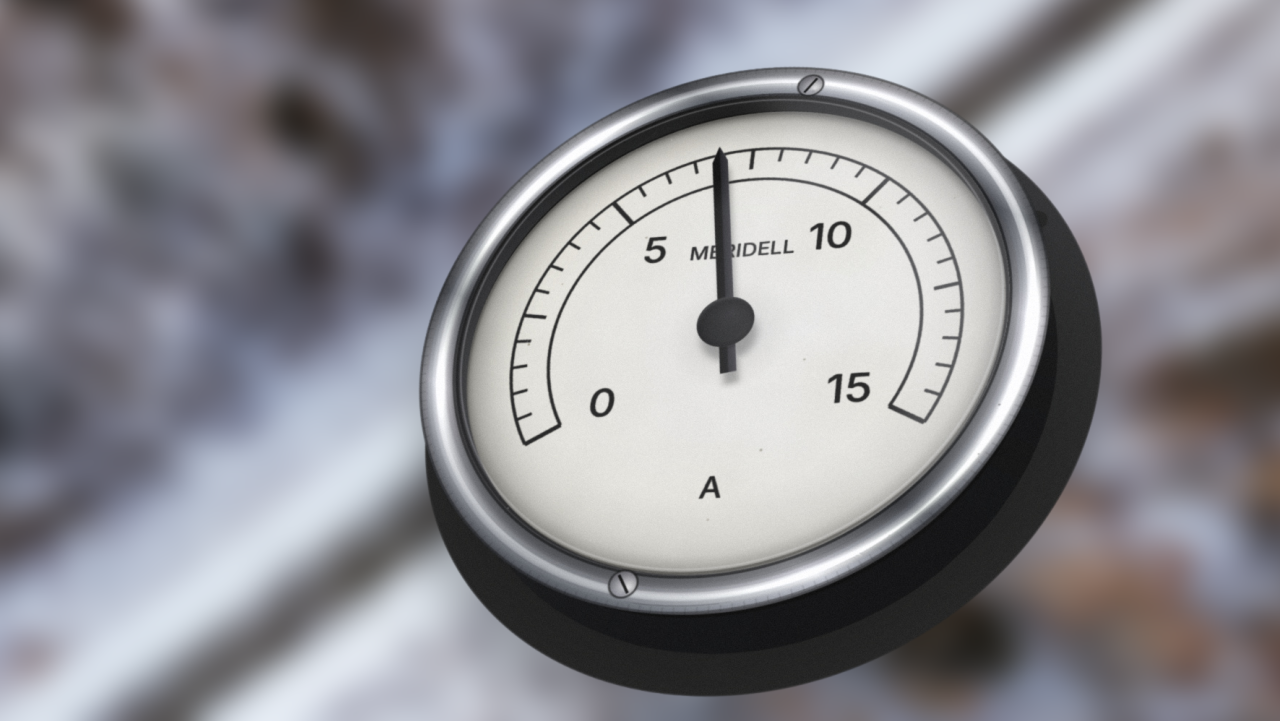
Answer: 7 A
